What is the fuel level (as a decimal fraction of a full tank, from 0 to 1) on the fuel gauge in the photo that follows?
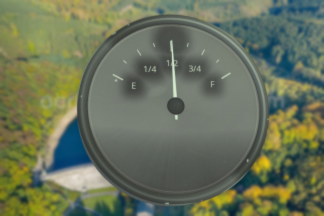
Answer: 0.5
